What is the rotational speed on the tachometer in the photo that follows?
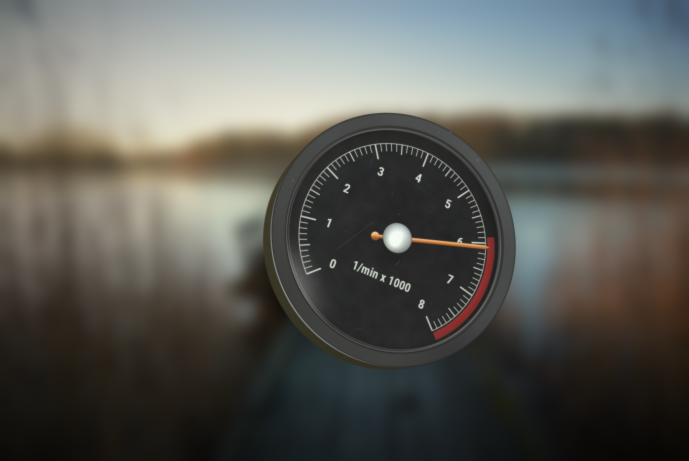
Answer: 6100 rpm
